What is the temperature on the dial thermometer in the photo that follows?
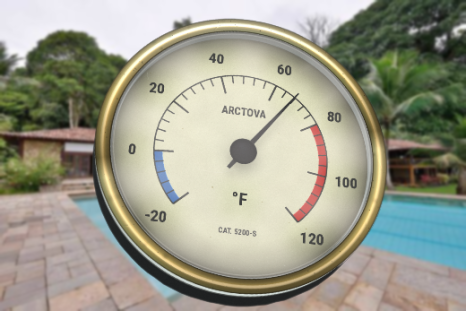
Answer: 68 °F
